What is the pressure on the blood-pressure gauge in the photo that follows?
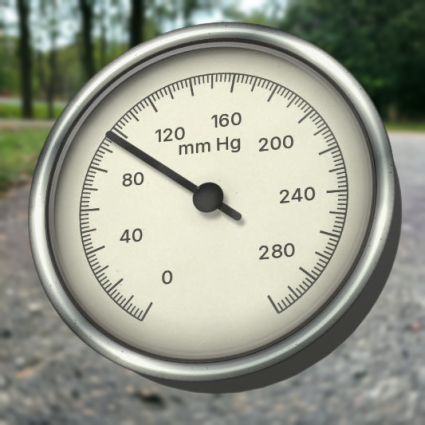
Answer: 96 mmHg
